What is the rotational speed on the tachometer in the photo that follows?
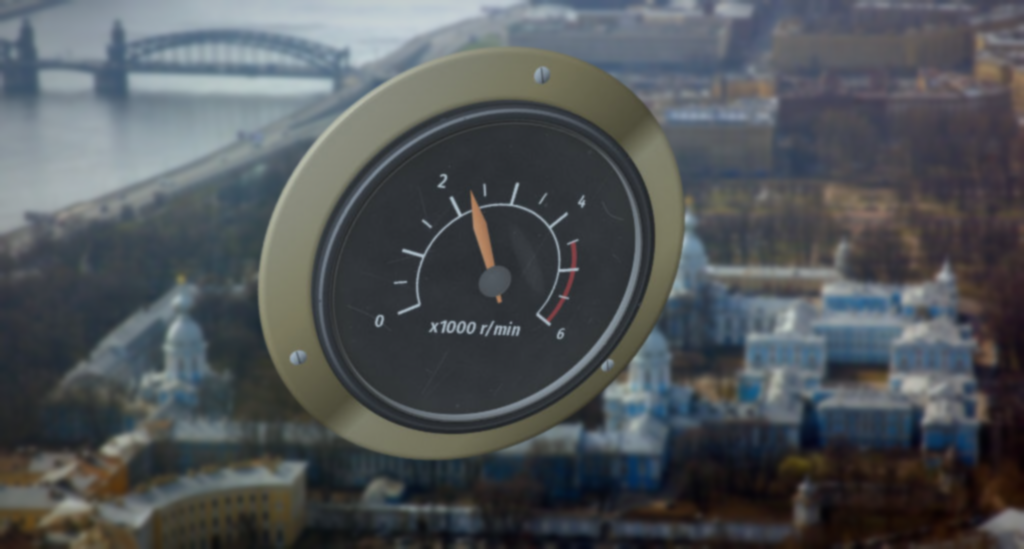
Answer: 2250 rpm
